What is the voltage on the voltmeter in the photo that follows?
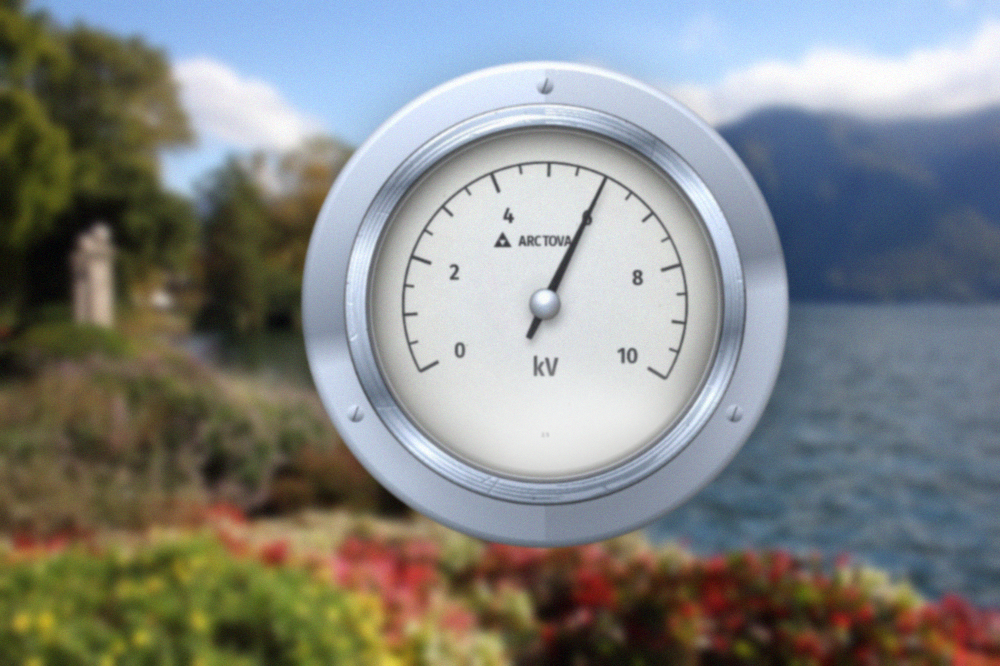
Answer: 6 kV
